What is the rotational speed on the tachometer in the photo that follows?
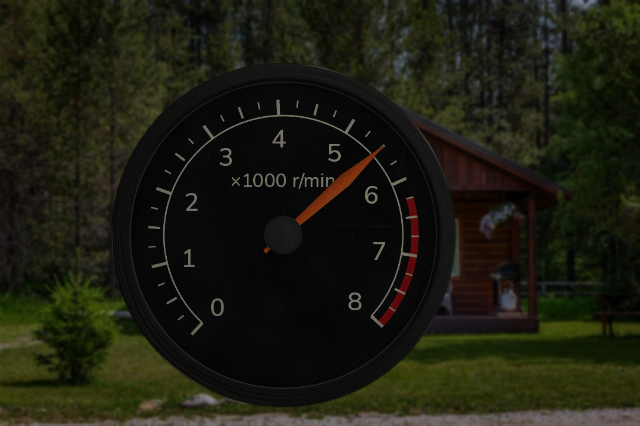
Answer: 5500 rpm
